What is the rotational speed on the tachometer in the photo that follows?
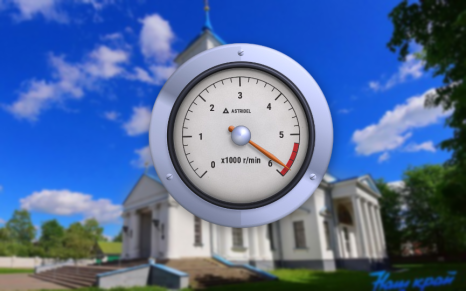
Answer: 5800 rpm
